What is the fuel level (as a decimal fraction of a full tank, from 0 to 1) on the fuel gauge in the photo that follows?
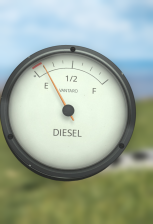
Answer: 0.125
